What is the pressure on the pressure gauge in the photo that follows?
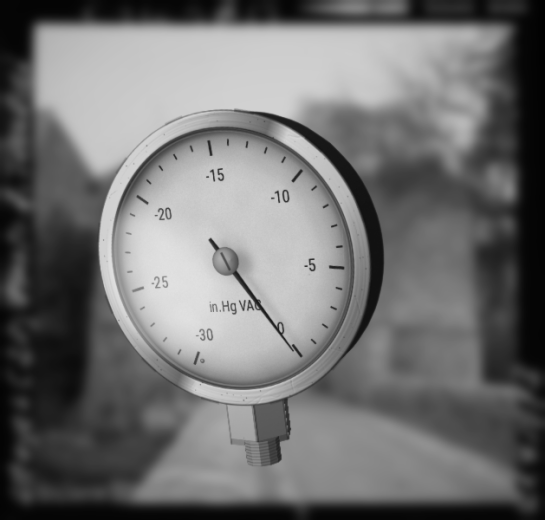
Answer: 0 inHg
